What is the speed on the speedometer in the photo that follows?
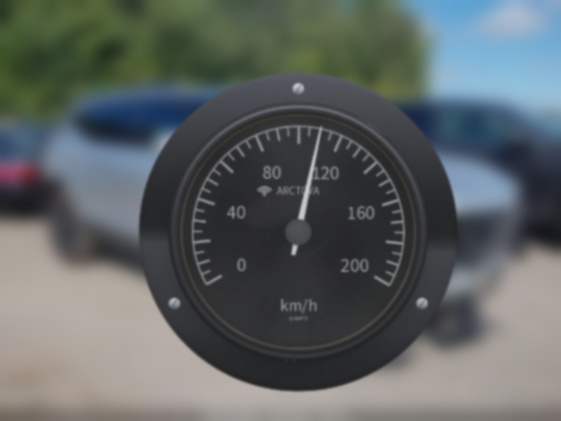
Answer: 110 km/h
